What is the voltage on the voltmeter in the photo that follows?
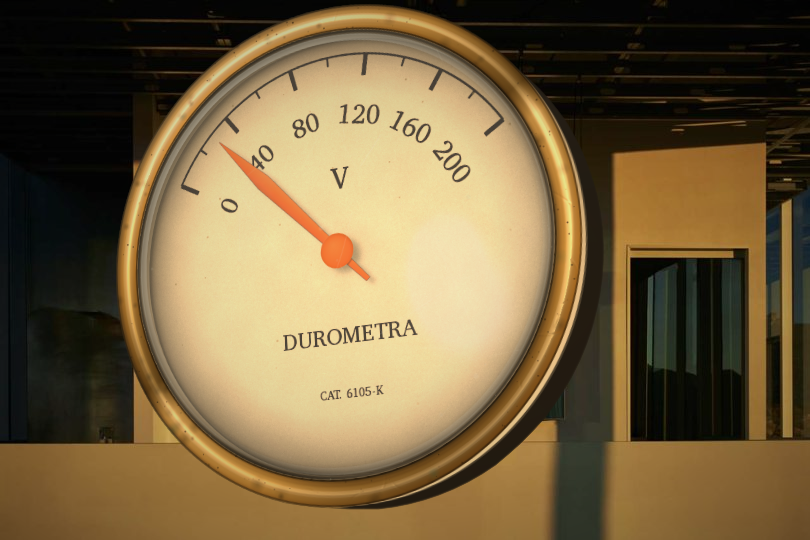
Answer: 30 V
